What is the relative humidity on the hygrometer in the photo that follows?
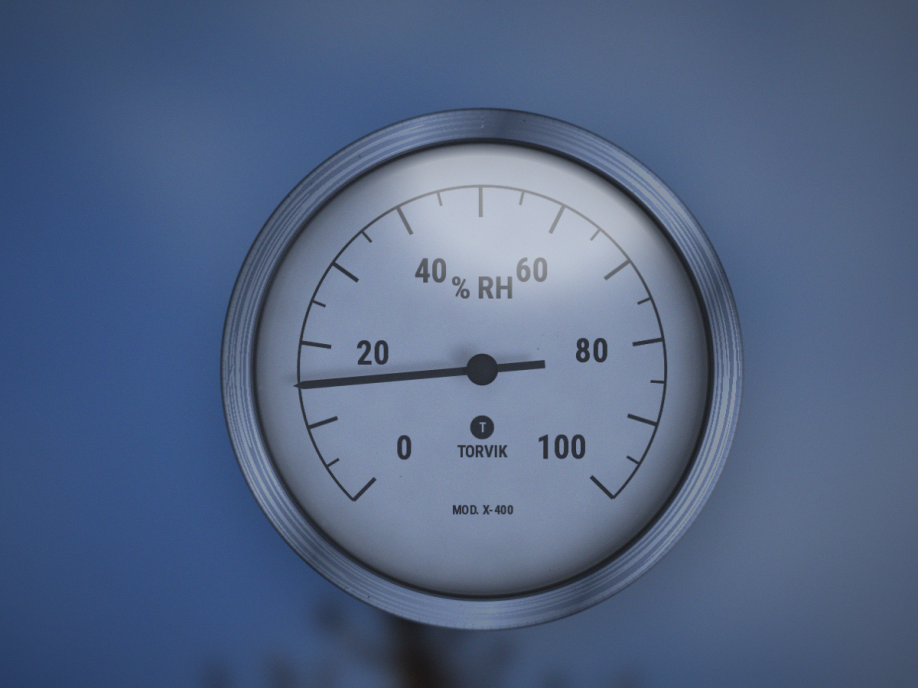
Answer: 15 %
